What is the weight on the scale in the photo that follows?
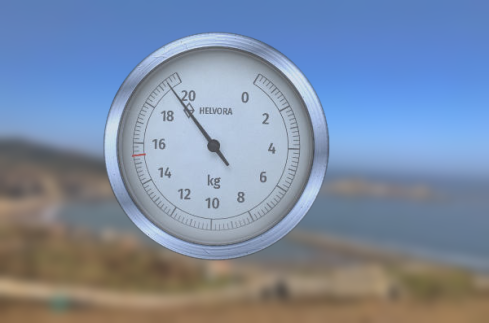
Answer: 19.4 kg
